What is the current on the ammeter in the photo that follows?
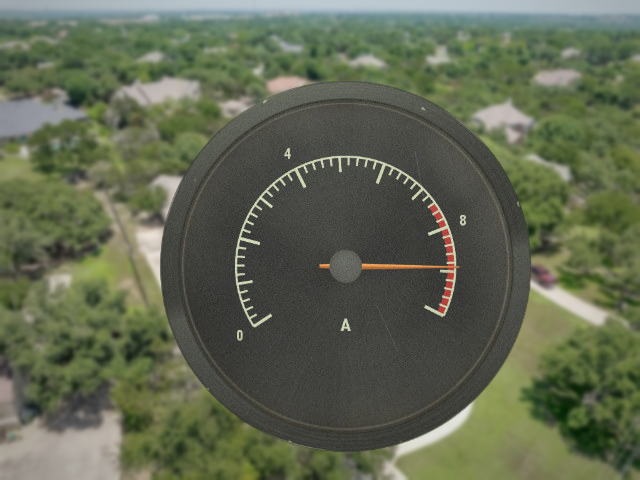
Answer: 8.9 A
